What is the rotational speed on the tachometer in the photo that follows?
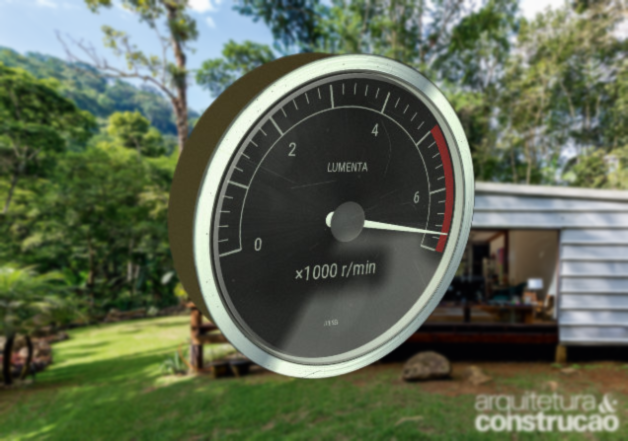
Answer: 6700 rpm
